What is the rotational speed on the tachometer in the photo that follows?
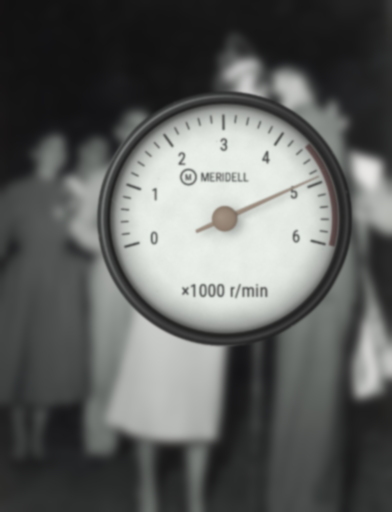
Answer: 4900 rpm
